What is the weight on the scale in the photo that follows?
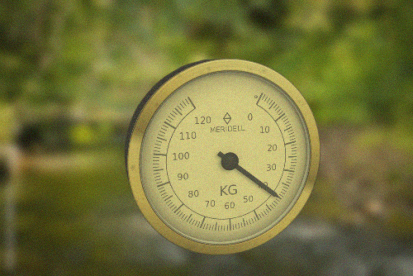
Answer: 40 kg
